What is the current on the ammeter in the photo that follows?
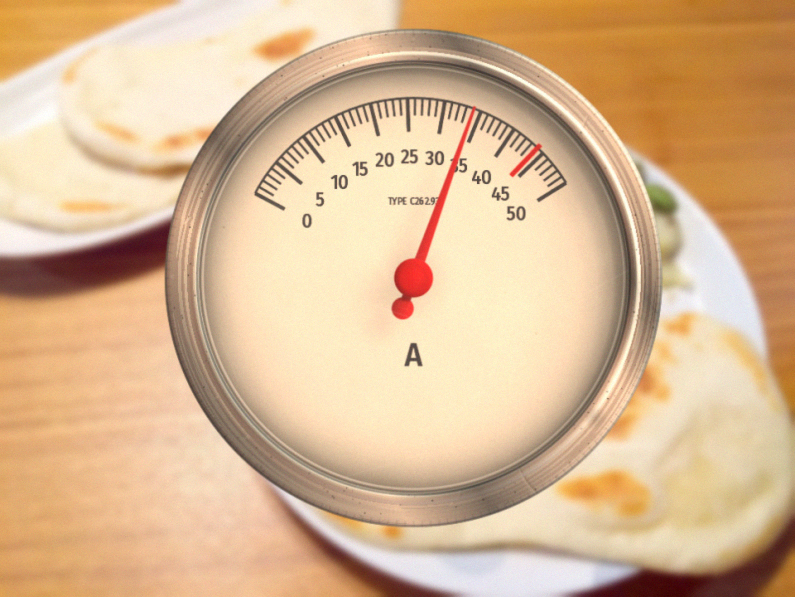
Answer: 34 A
